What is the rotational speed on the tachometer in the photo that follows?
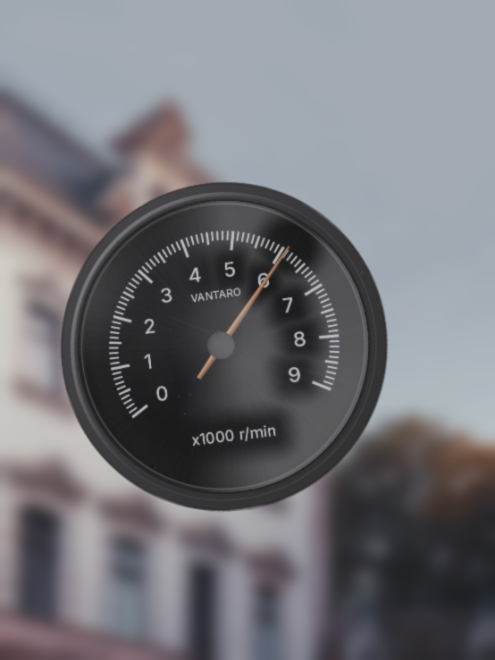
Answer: 6100 rpm
